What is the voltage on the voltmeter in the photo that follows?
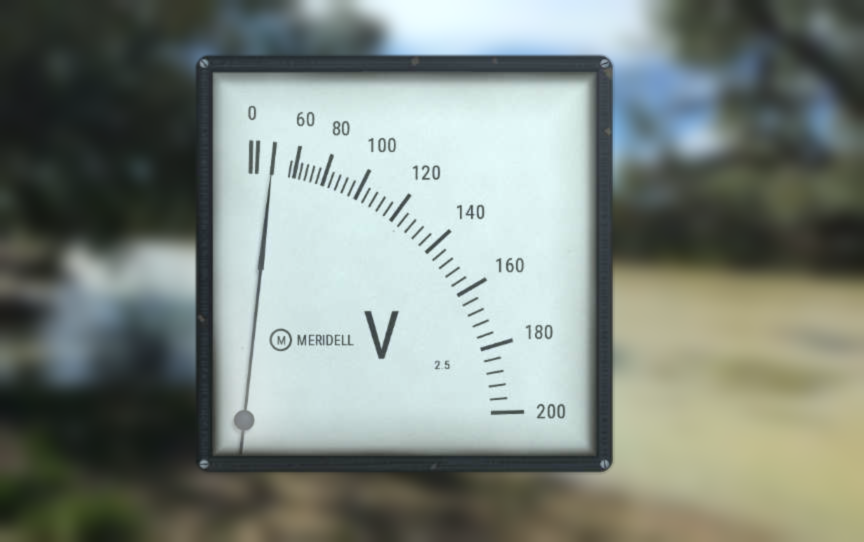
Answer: 40 V
